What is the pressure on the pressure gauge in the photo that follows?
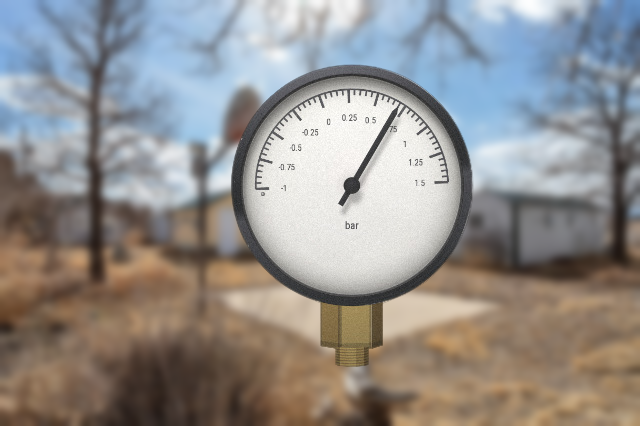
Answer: 0.7 bar
